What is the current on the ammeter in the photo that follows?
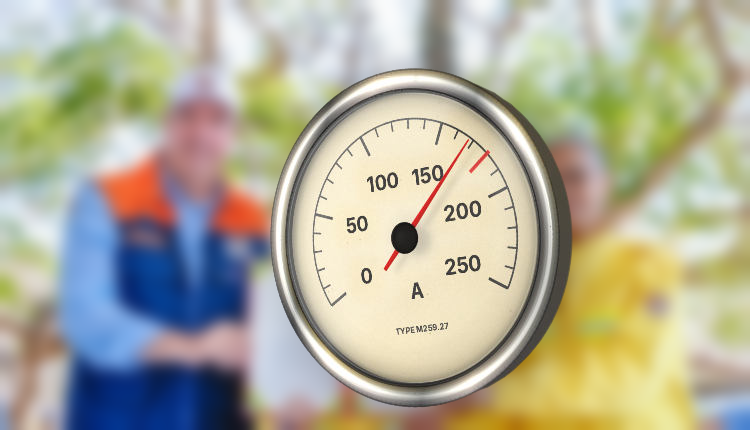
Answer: 170 A
